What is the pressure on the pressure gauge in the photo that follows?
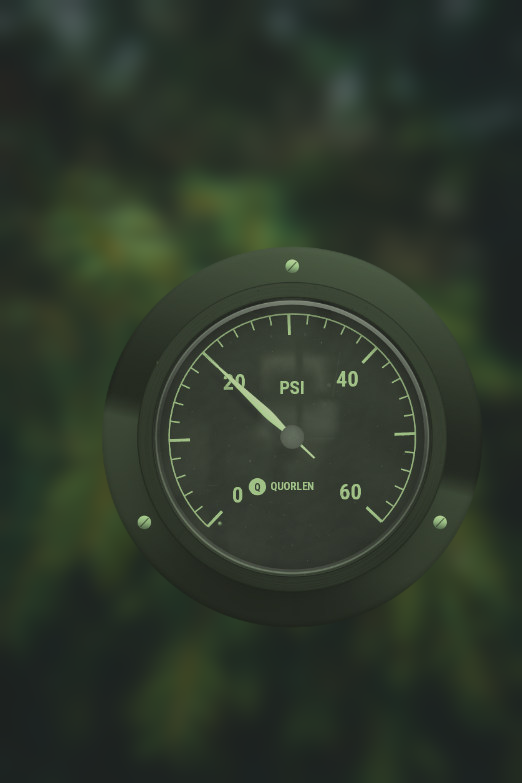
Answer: 20 psi
